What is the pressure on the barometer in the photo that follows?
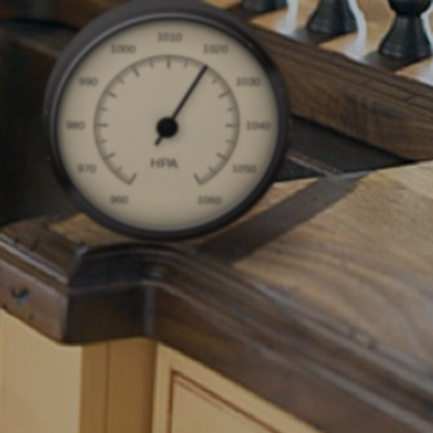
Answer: 1020 hPa
